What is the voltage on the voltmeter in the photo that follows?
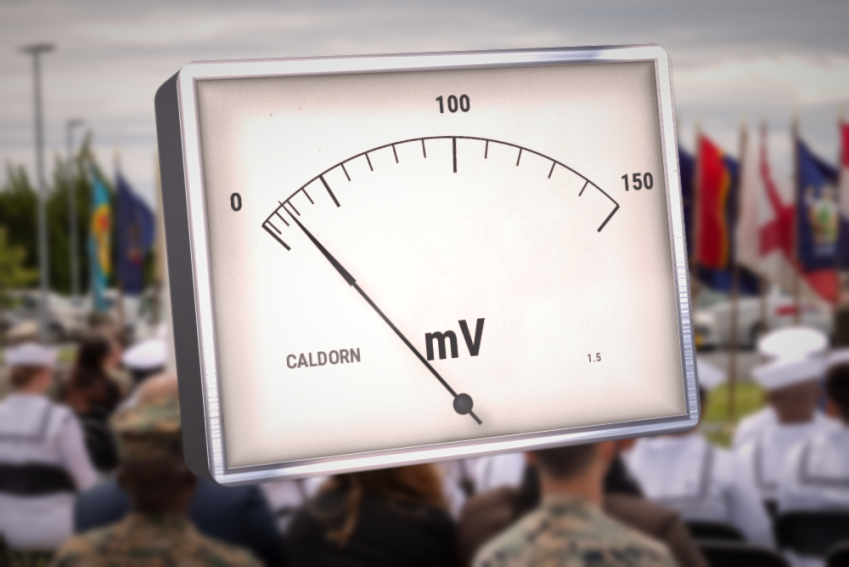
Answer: 25 mV
